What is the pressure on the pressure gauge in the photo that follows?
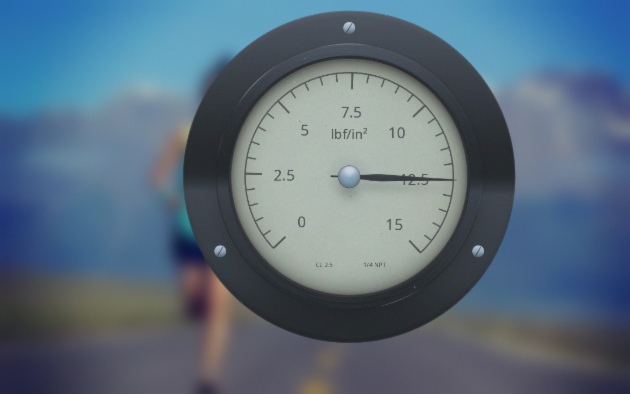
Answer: 12.5 psi
